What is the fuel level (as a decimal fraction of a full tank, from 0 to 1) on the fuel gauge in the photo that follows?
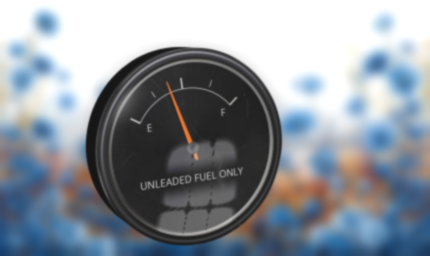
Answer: 0.375
